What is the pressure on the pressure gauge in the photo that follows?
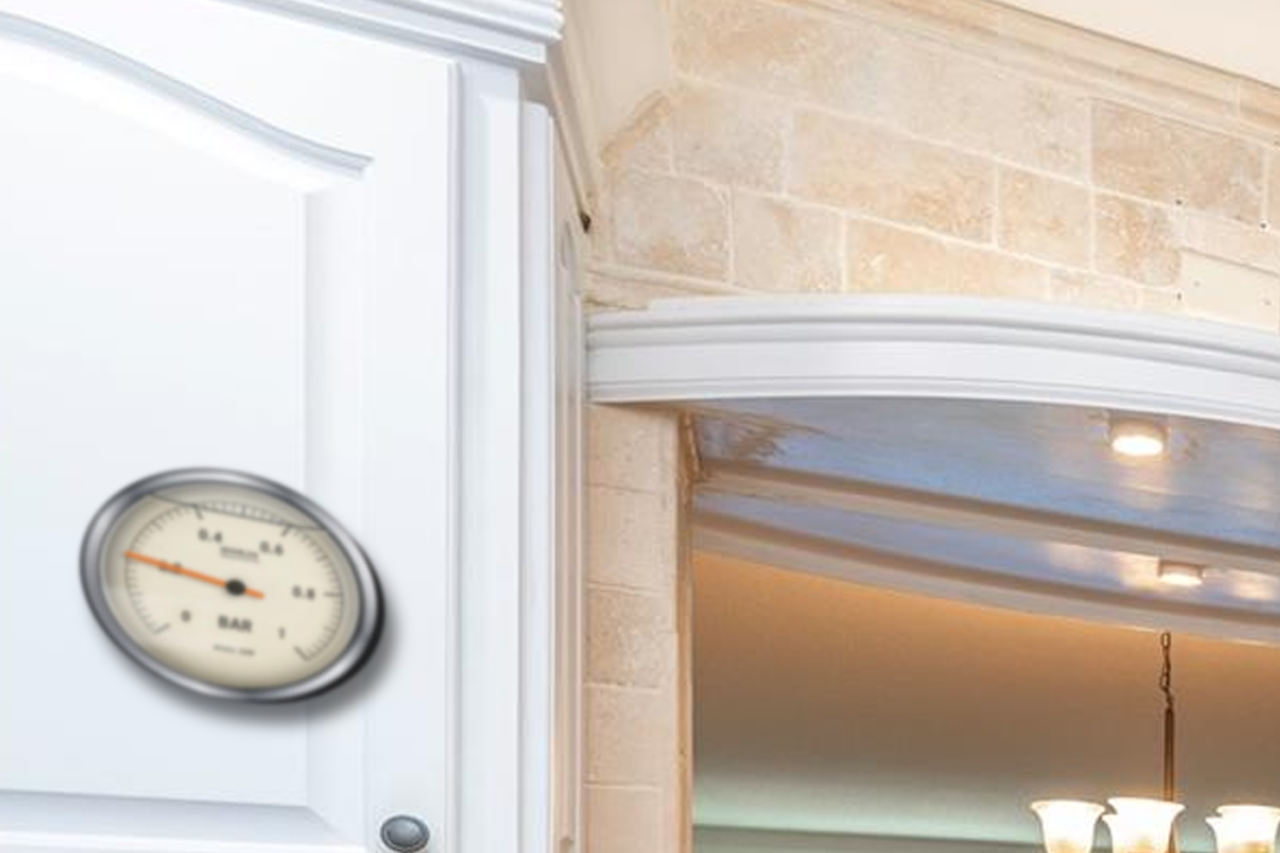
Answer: 0.2 bar
